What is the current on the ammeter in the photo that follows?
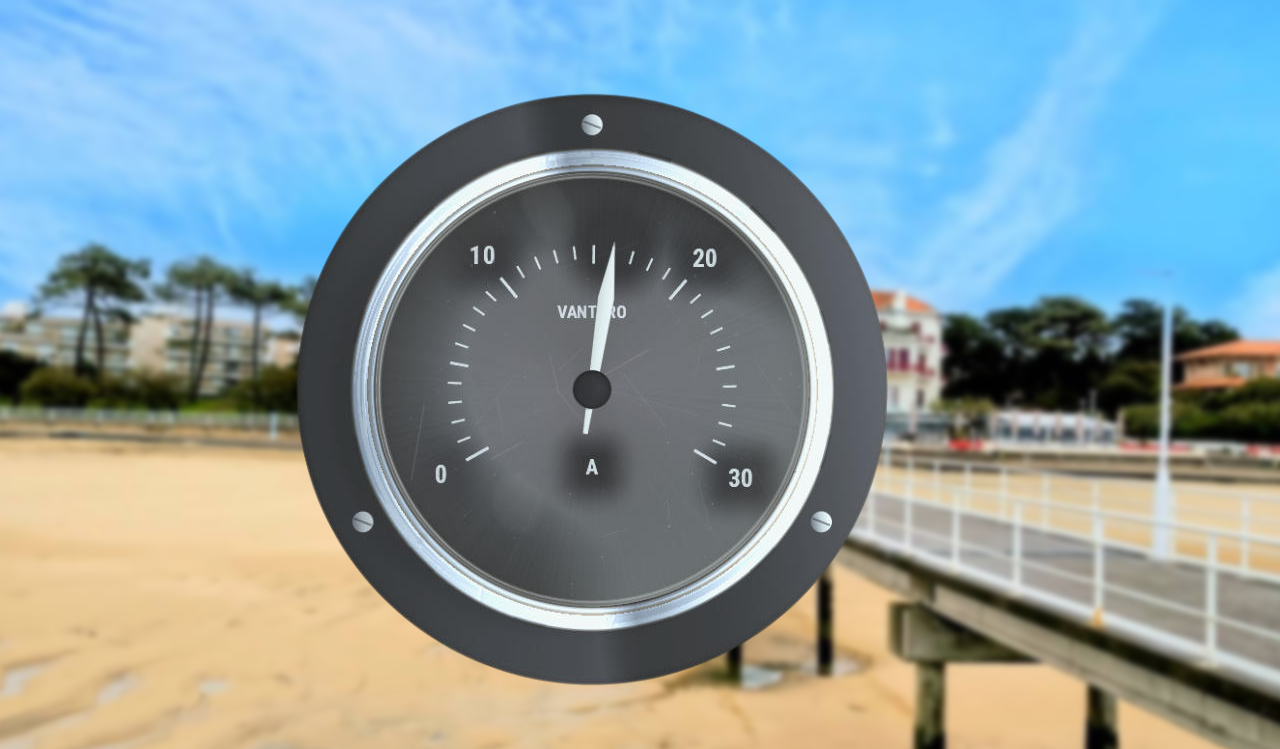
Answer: 16 A
